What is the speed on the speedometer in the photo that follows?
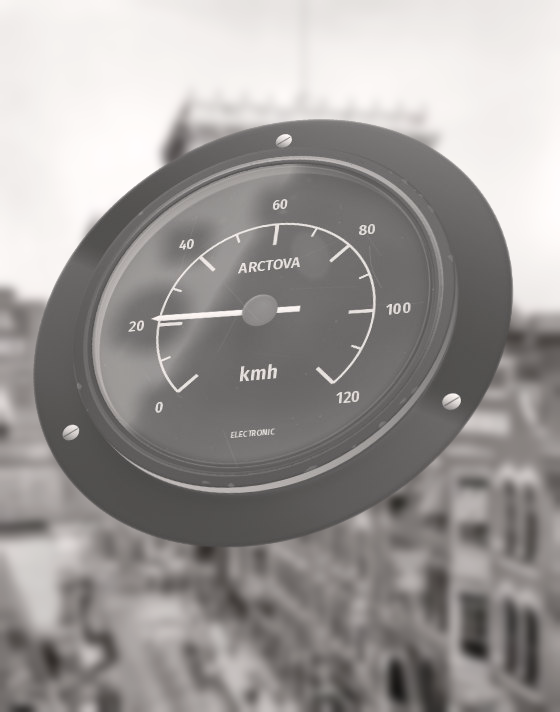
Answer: 20 km/h
